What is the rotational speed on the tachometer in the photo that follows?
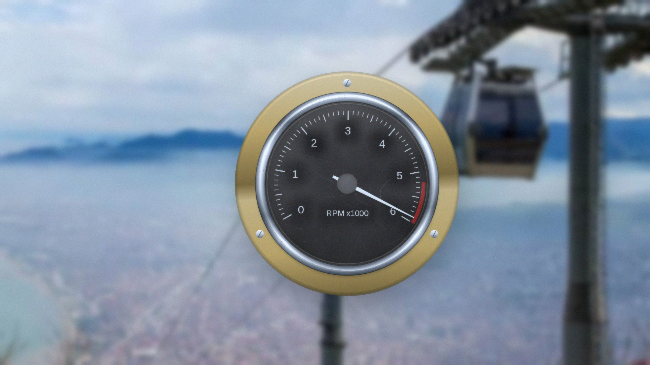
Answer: 5900 rpm
